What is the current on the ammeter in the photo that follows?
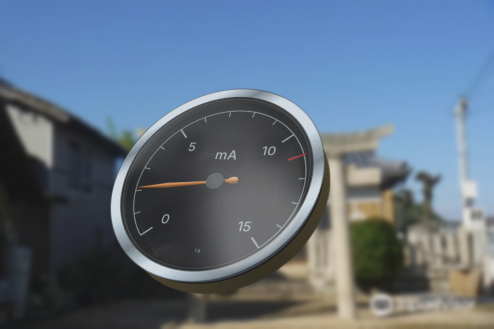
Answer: 2 mA
